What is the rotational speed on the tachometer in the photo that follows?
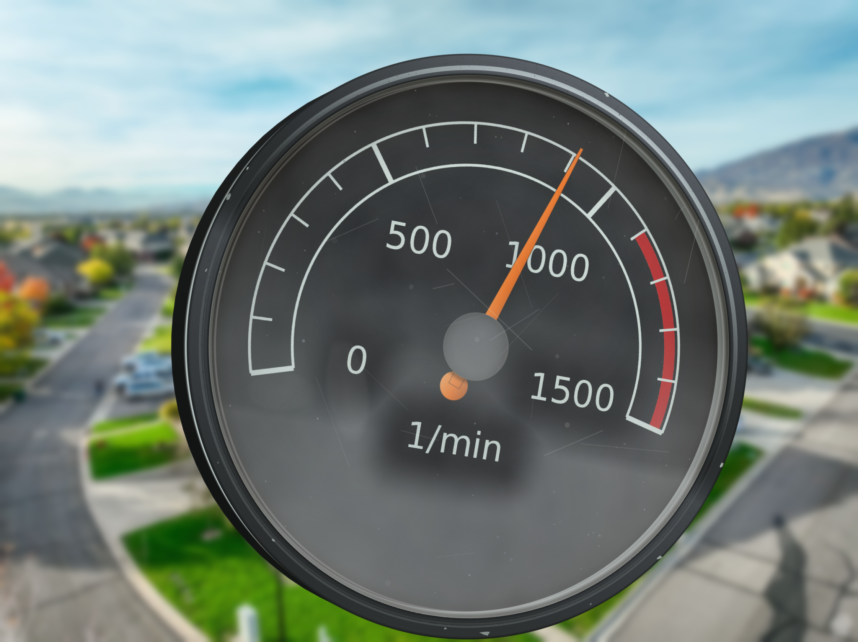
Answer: 900 rpm
